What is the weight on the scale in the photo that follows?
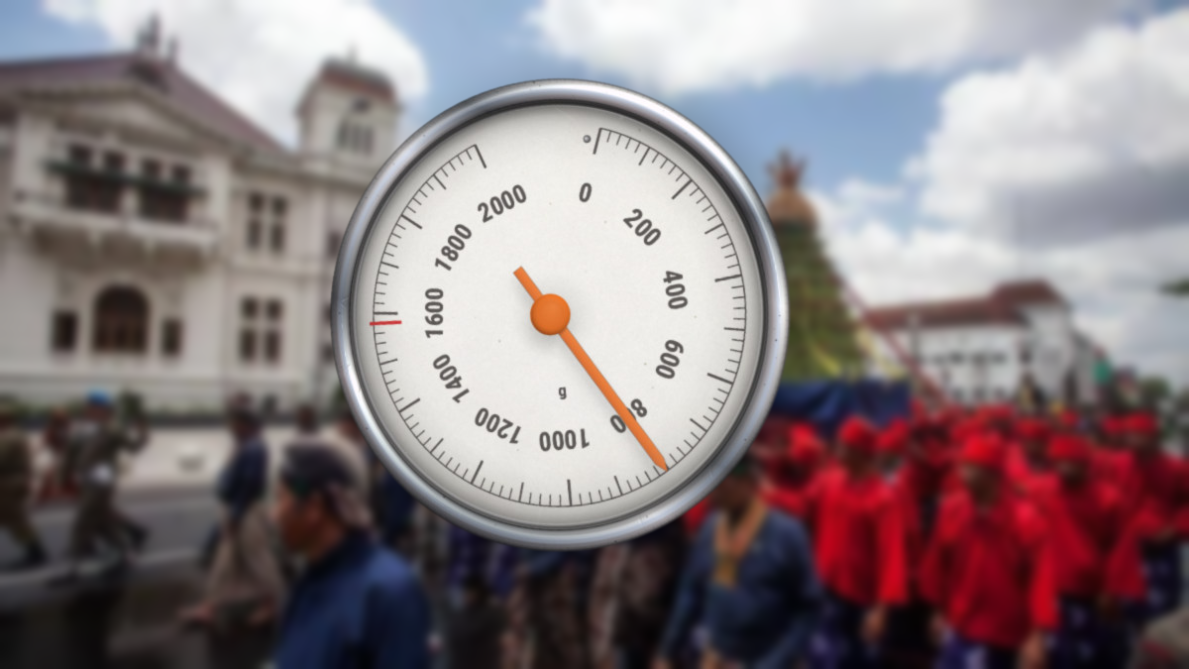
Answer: 800 g
